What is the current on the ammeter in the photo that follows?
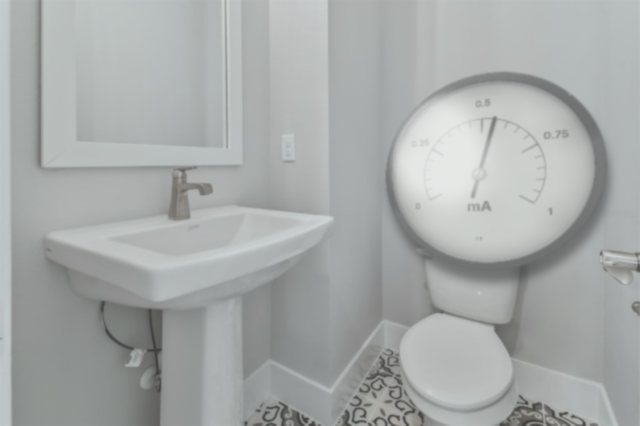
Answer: 0.55 mA
